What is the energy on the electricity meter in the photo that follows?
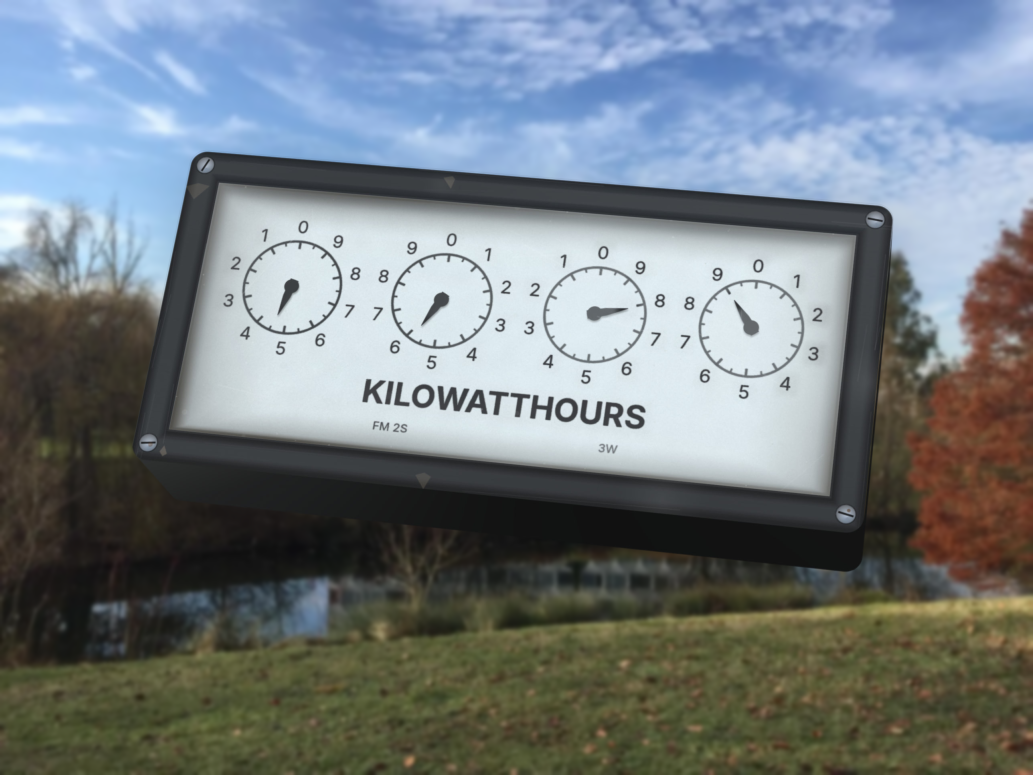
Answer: 4579 kWh
